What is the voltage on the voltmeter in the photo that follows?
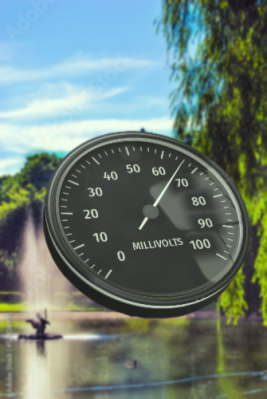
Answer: 66 mV
